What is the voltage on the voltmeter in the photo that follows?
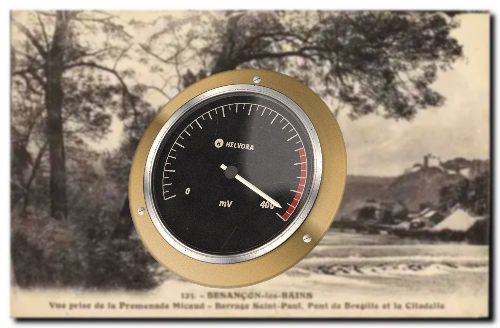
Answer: 390 mV
